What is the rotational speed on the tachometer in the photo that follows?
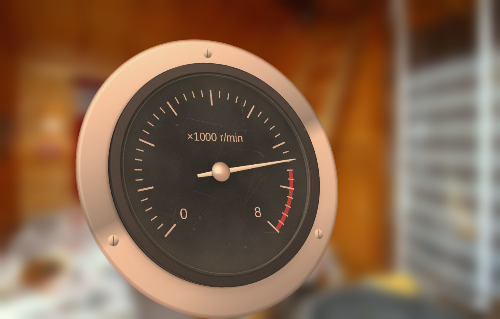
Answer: 6400 rpm
